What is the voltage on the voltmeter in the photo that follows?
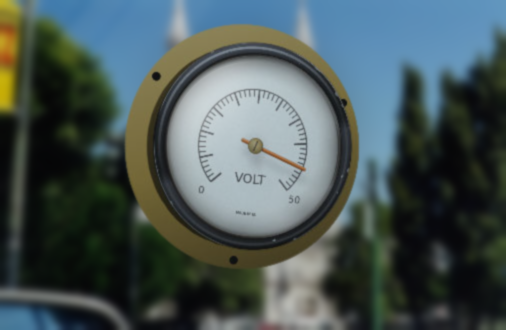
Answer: 45 V
